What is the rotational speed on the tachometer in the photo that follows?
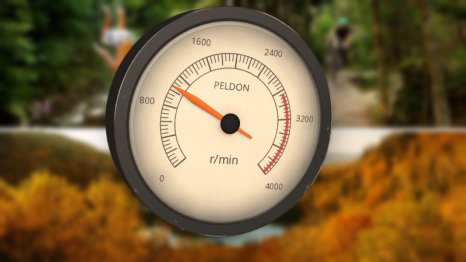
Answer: 1050 rpm
